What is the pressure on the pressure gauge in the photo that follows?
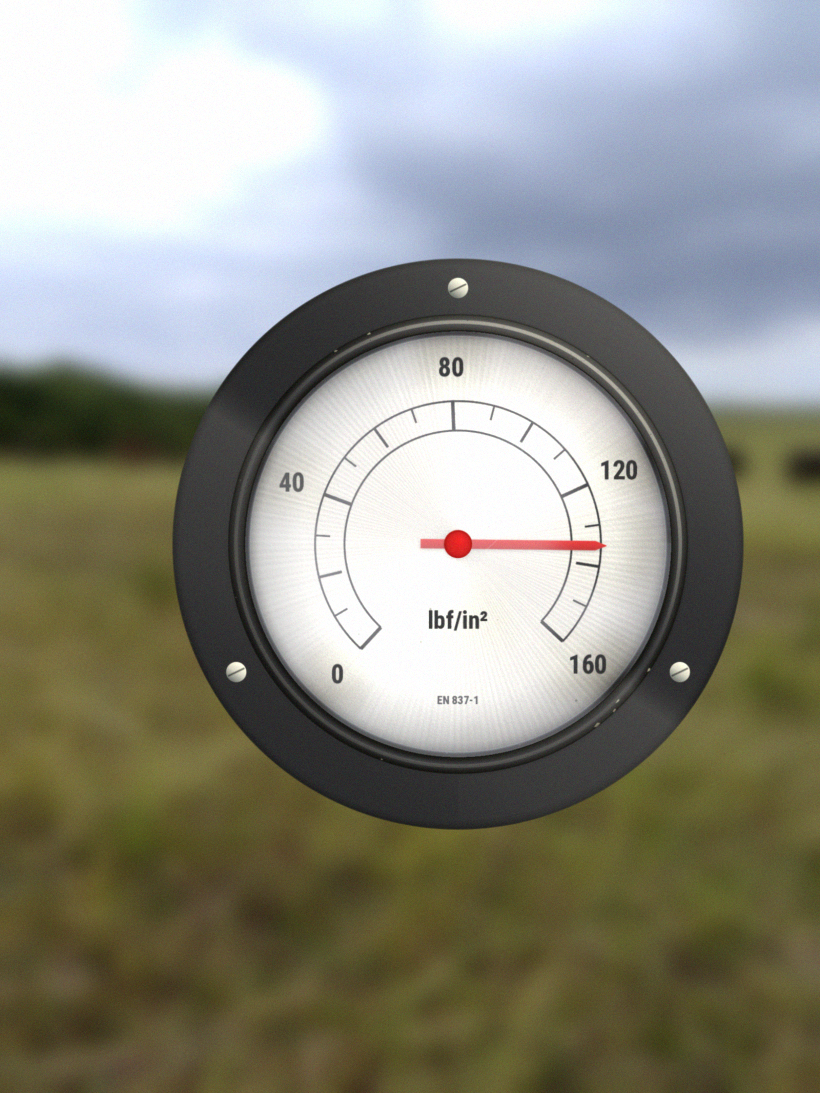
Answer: 135 psi
